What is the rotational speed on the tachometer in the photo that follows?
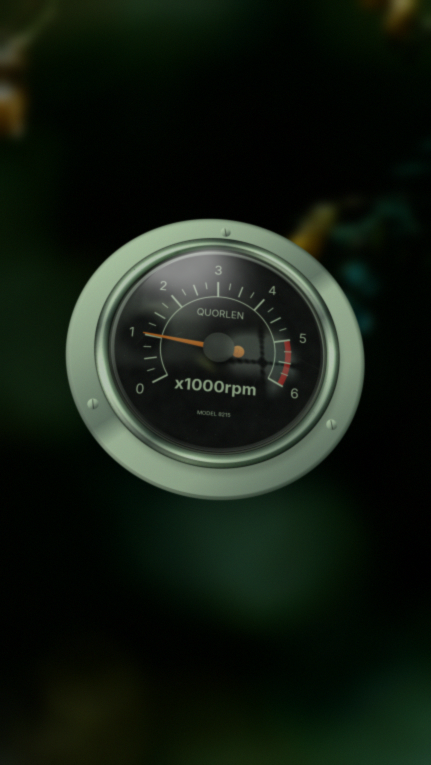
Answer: 1000 rpm
